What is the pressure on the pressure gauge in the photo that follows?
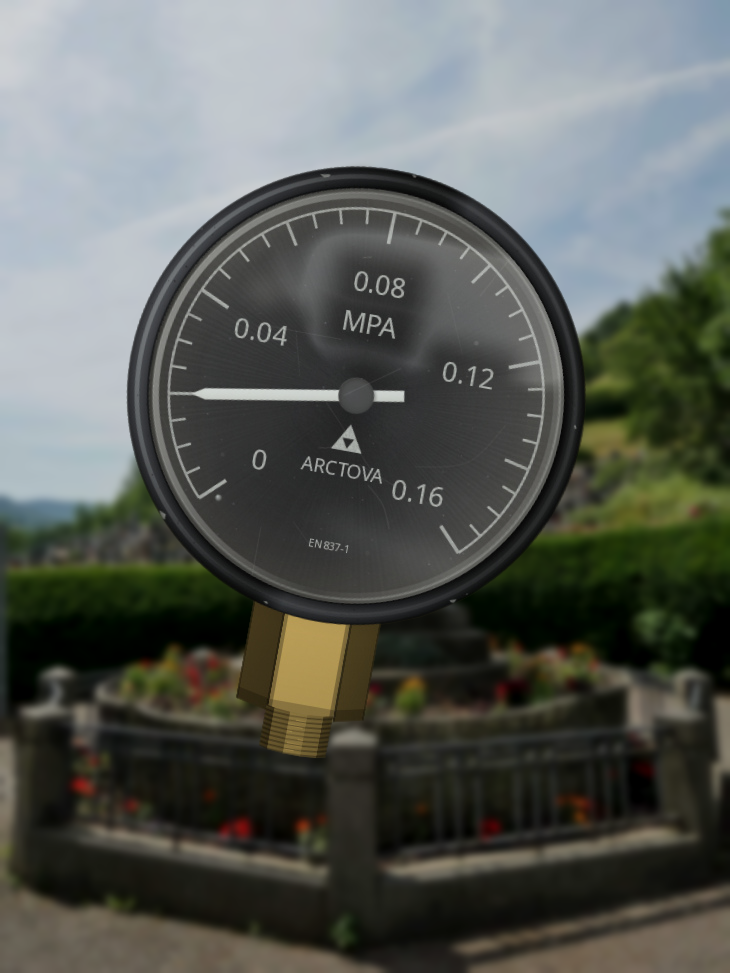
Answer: 0.02 MPa
